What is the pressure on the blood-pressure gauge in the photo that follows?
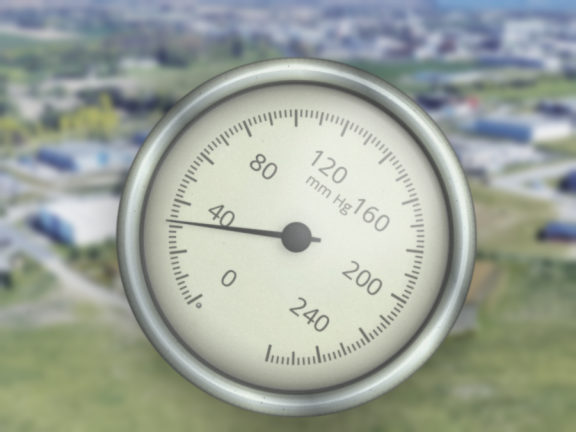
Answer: 32 mmHg
